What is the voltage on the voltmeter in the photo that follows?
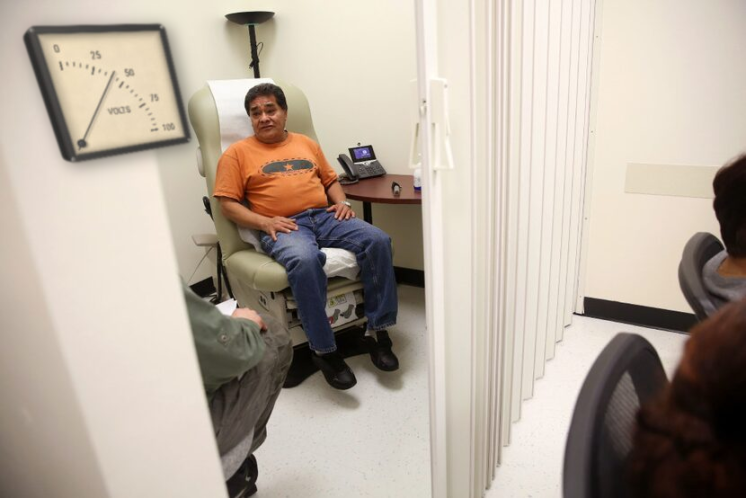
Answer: 40 V
